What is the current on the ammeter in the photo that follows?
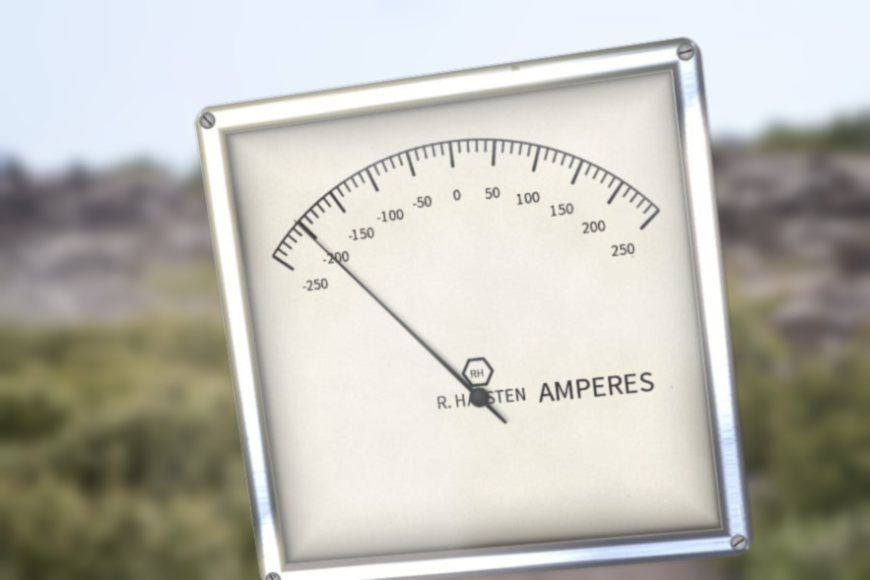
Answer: -200 A
